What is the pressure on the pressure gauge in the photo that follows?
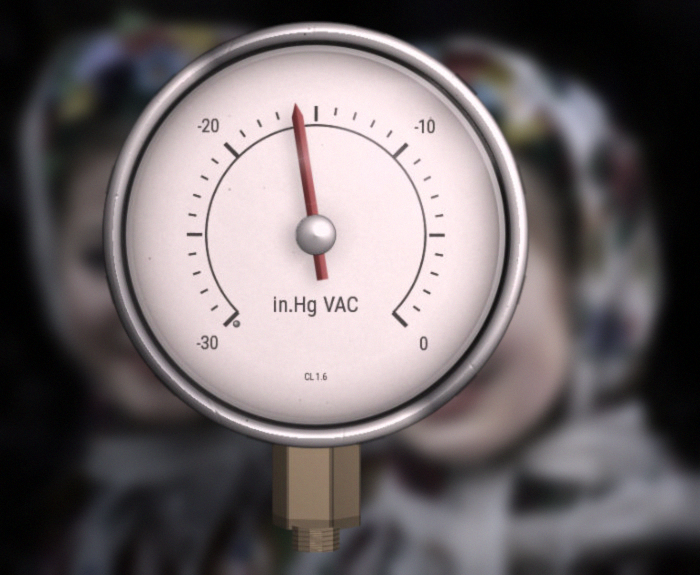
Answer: -16 inHg
